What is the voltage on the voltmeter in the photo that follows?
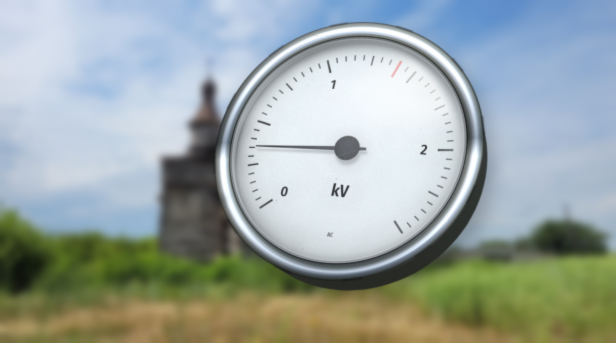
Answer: 0.35 kV
